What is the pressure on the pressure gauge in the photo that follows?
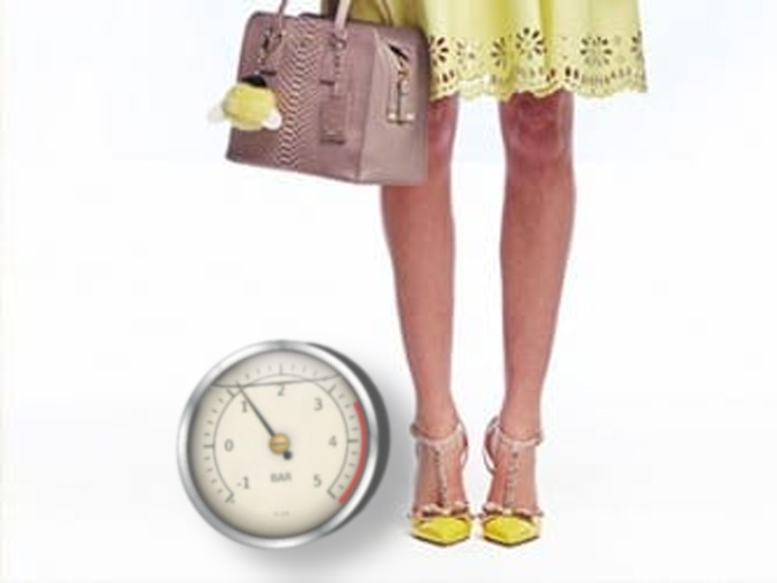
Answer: 1.2 bar
